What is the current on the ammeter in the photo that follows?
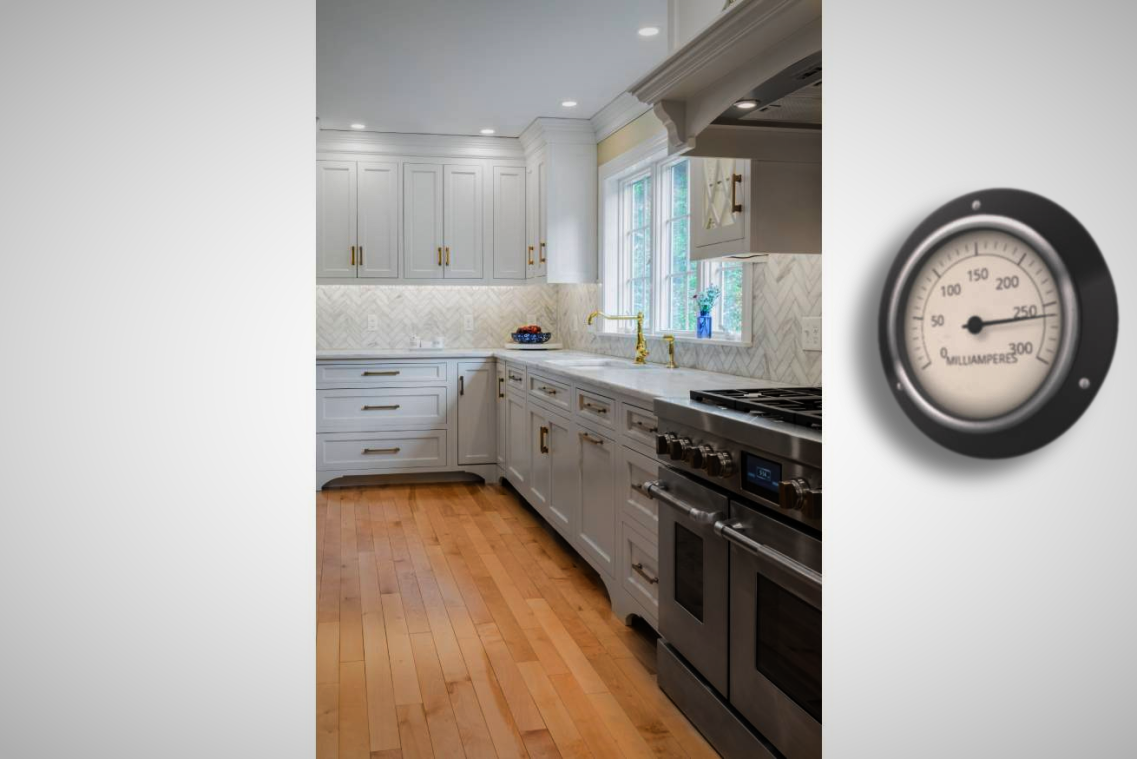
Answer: 260 mA
